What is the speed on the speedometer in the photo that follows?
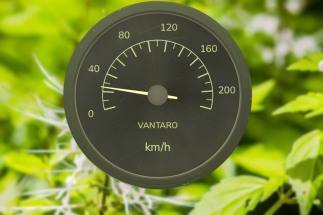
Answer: 25 km/h
